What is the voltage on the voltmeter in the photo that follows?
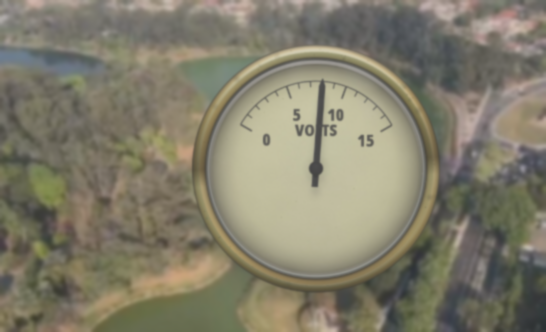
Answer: 8 V
